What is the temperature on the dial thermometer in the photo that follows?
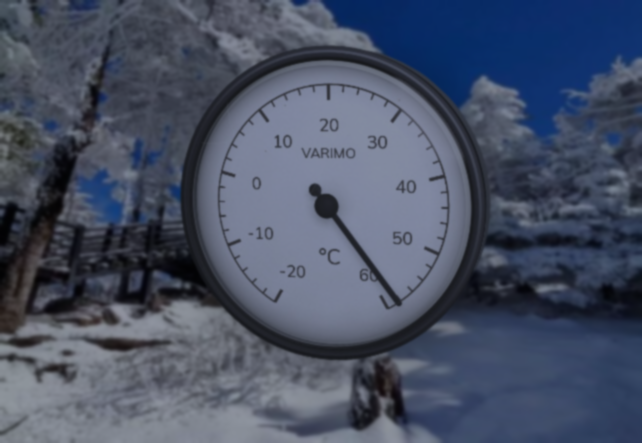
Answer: 58 °C
